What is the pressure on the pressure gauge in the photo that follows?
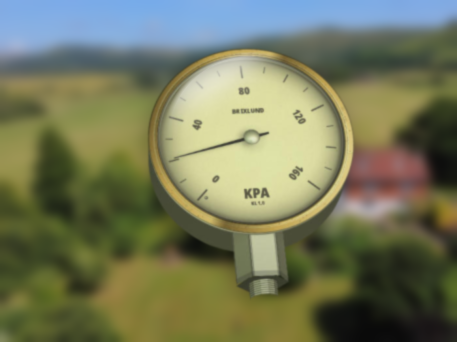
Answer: 20 kPa
